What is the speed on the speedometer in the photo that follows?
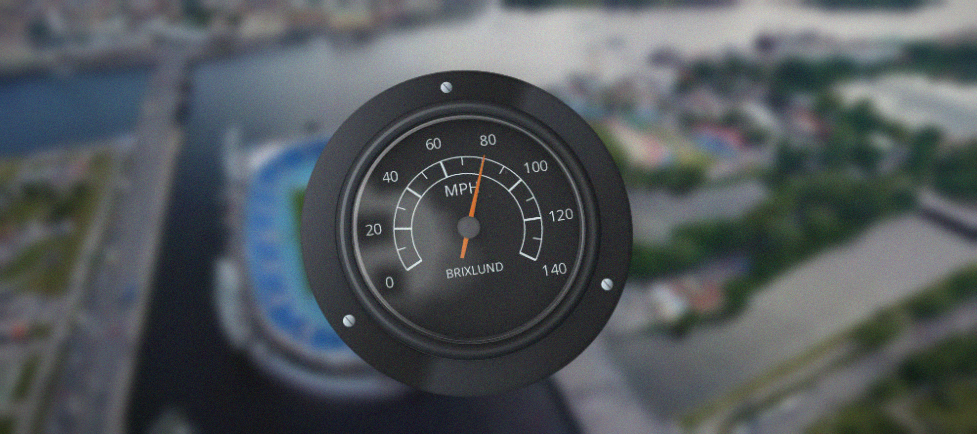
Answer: 80 mph
